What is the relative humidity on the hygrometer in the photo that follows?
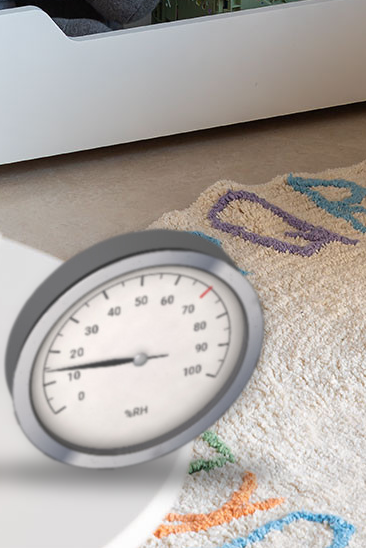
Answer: 15 %
